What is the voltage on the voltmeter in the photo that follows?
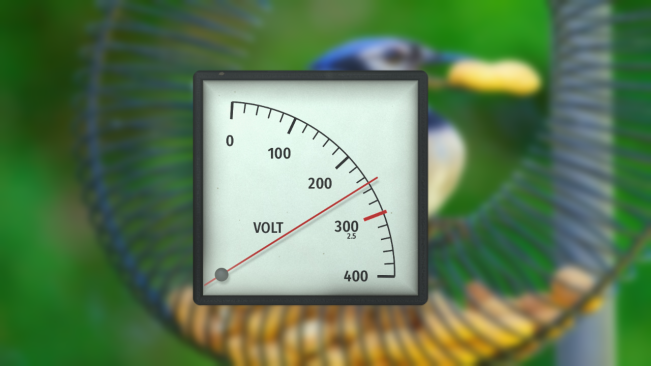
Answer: 250 V
